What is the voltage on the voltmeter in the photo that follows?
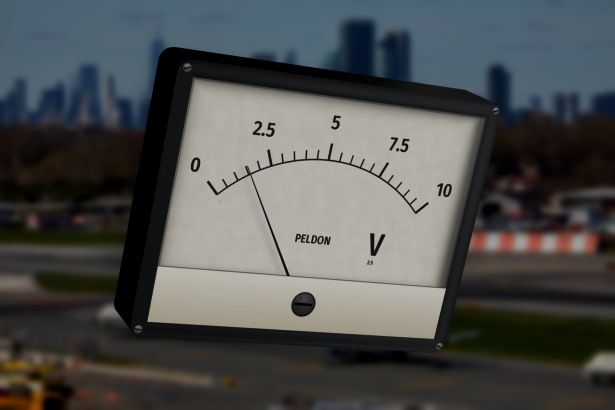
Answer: 1.5 V
